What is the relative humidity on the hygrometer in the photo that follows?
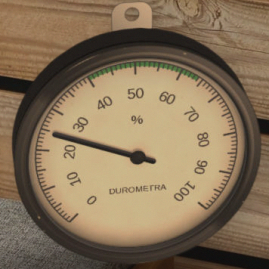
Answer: 25 %
